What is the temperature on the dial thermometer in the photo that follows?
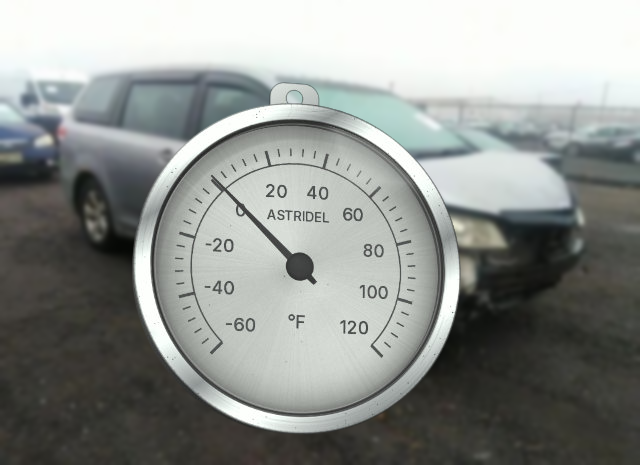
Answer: 0 °F
